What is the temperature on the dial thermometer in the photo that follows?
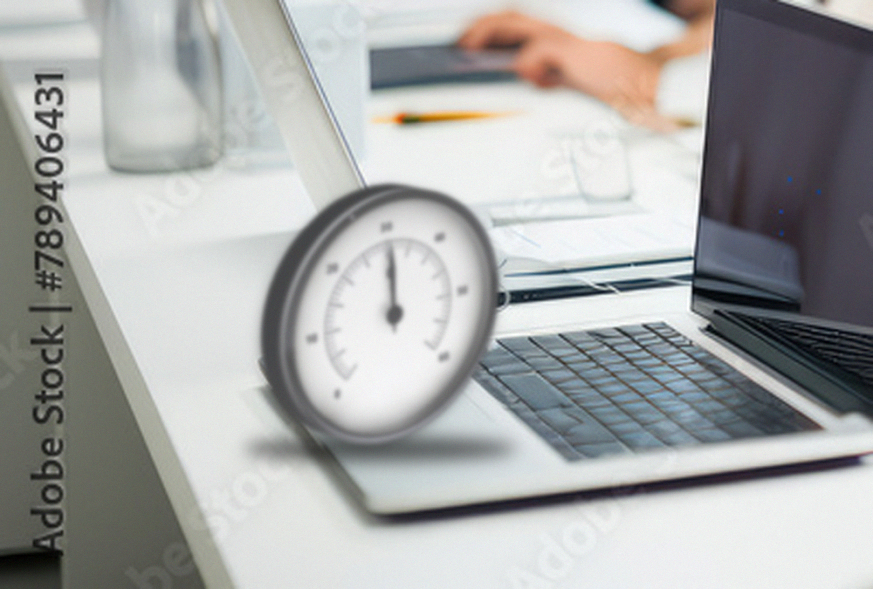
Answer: 30 °C
